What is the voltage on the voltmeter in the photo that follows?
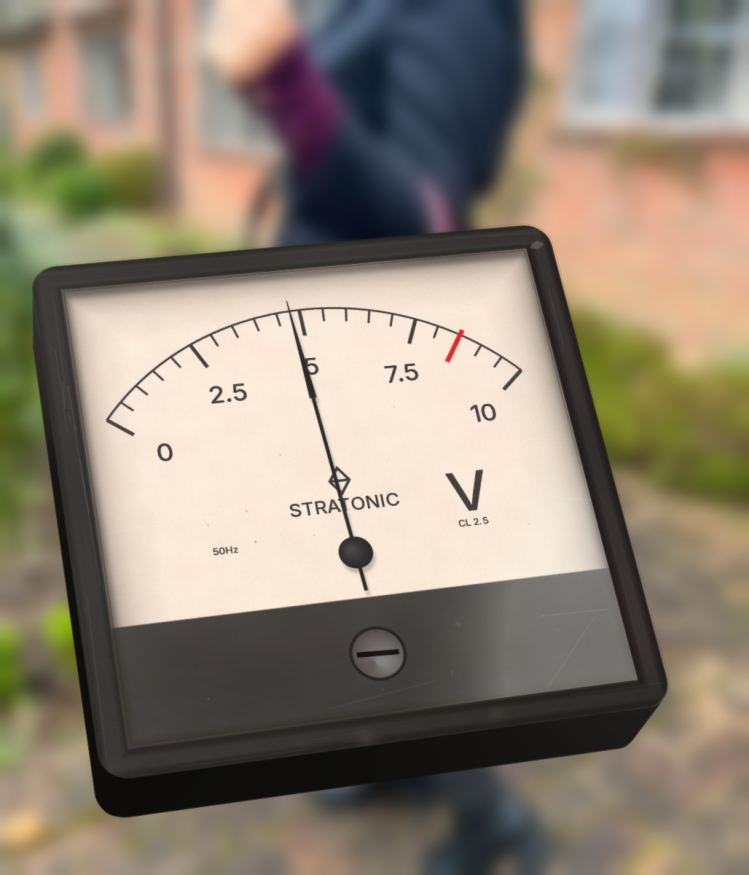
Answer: 4.75 V
